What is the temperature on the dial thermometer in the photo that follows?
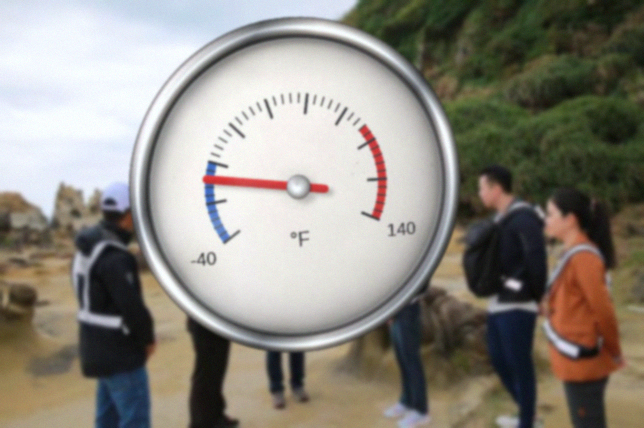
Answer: -8 °F
